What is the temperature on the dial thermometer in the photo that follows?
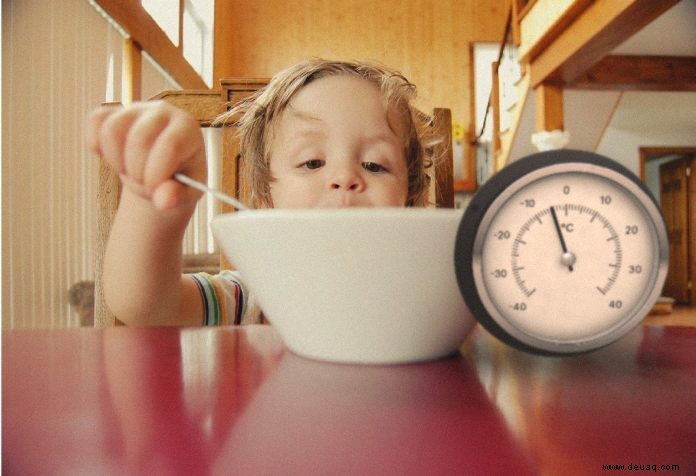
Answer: -5 °C
